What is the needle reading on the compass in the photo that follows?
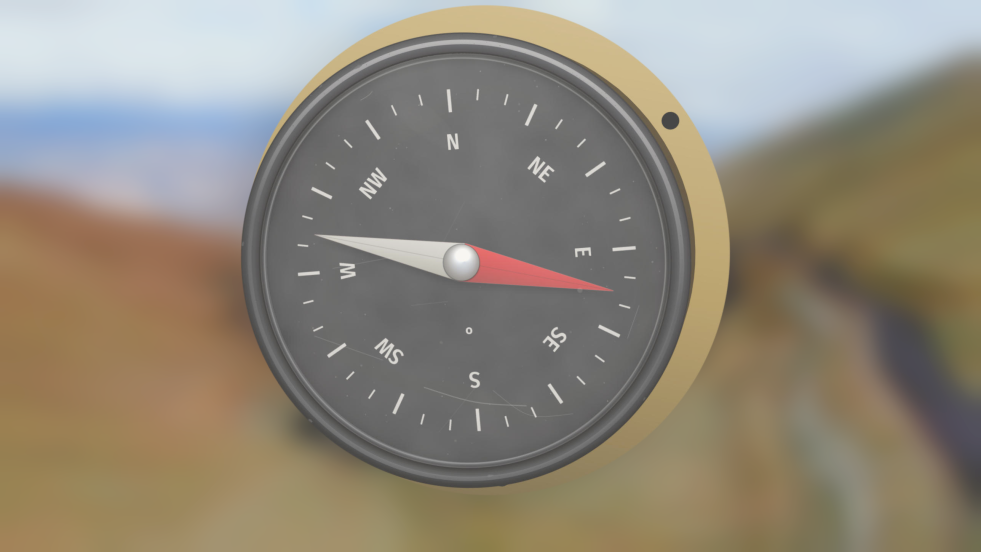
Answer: 105 °
